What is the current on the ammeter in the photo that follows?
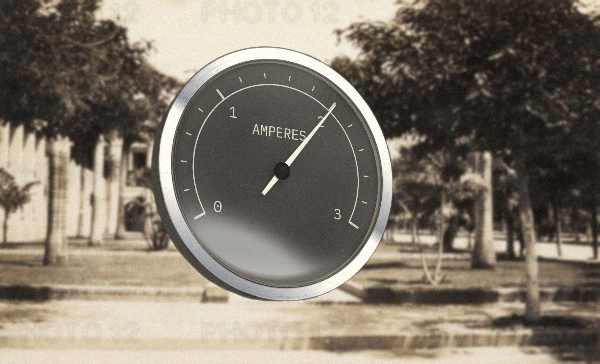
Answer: 2 A
